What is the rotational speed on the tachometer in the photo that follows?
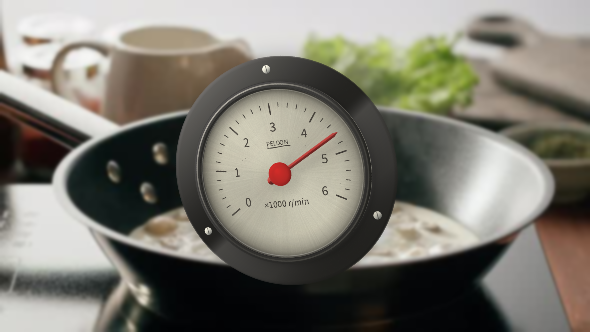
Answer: 4600 rpm
